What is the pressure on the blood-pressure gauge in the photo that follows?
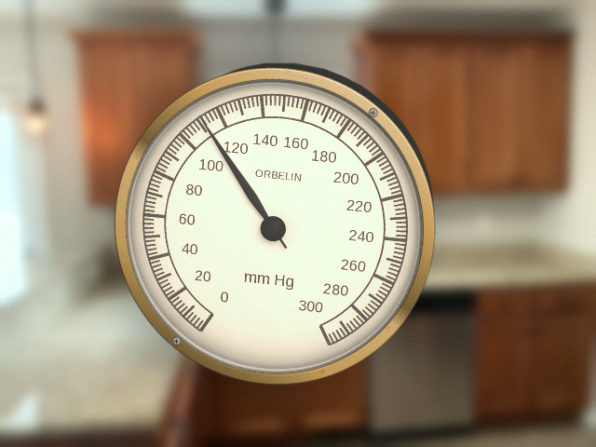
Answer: 112 mmHg
